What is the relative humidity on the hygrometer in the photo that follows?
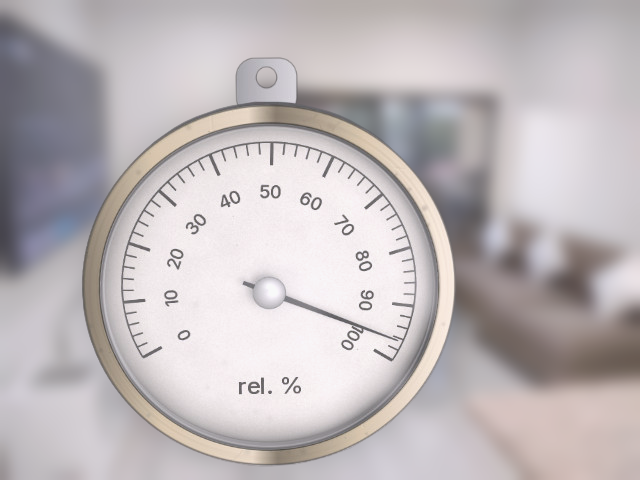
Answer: 96 %
